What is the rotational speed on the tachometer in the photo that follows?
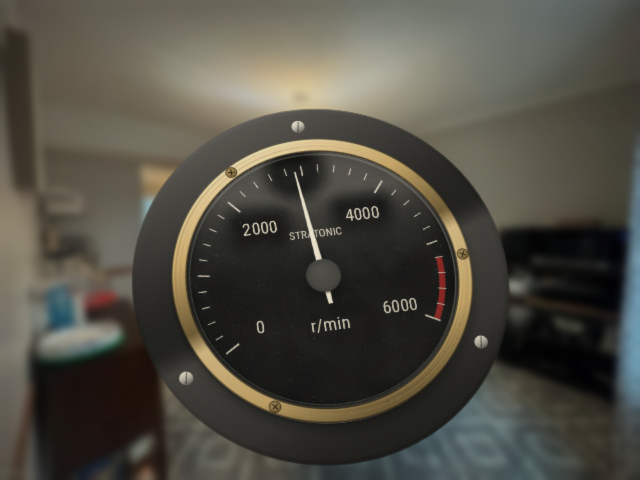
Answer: 2900 rpm
